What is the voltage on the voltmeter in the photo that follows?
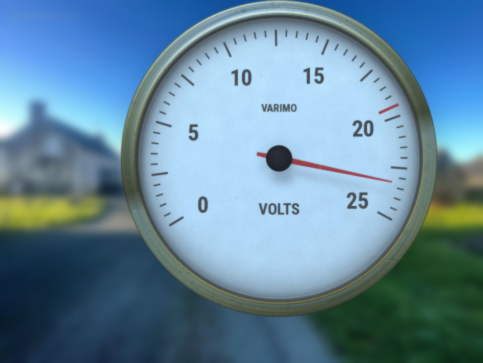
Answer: 23.25 V
